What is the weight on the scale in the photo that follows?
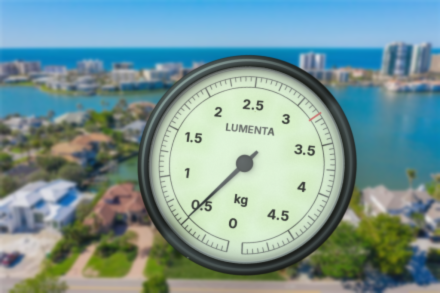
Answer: 0.5 kg
